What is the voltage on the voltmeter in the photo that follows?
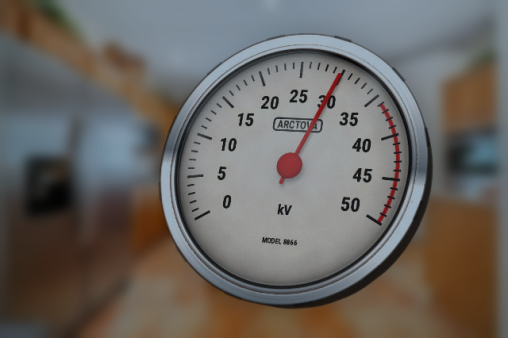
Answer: 30 kV
